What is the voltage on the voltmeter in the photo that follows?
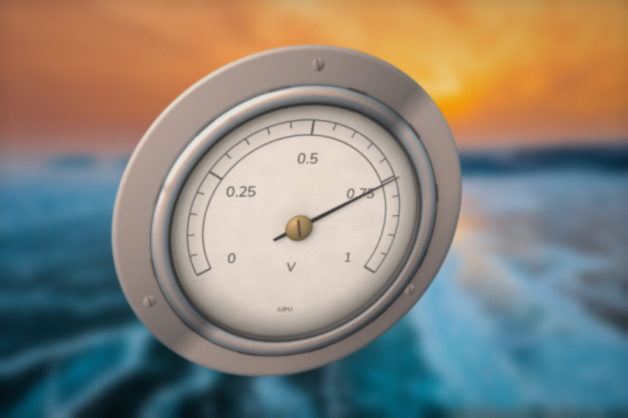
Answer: 0.75 V
